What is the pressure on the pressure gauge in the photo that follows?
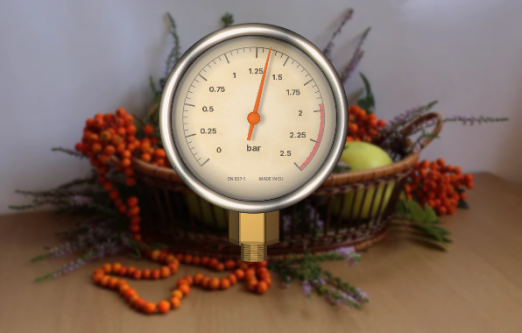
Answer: 1.35 bar
